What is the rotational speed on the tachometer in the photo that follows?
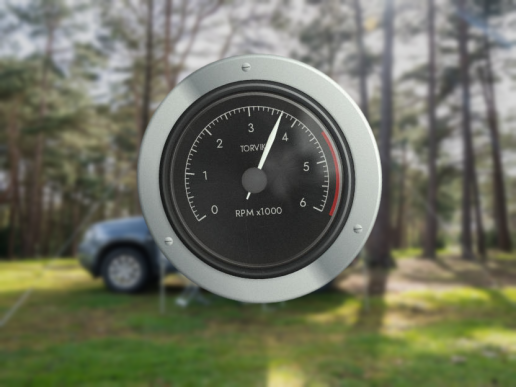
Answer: 3700 rpm
